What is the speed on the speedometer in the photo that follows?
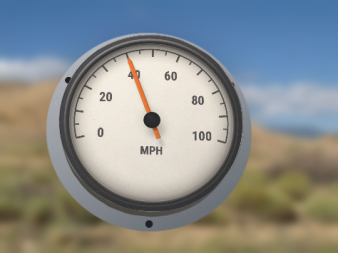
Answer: 40 mph
